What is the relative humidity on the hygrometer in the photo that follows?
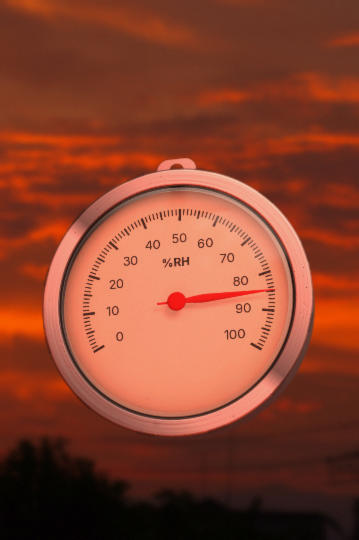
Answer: 85 %
